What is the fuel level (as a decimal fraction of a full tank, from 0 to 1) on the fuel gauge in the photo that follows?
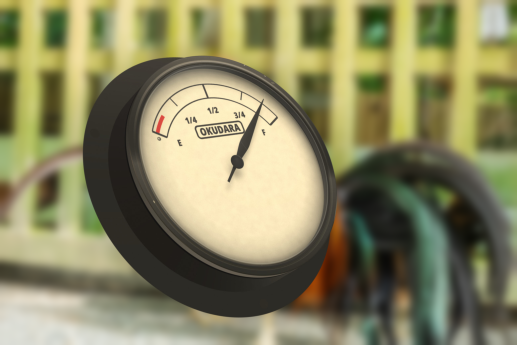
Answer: 0.875
